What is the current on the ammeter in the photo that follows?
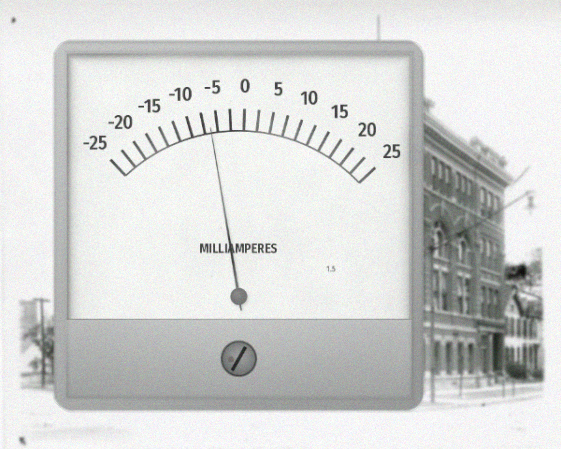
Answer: -6.25 mA
